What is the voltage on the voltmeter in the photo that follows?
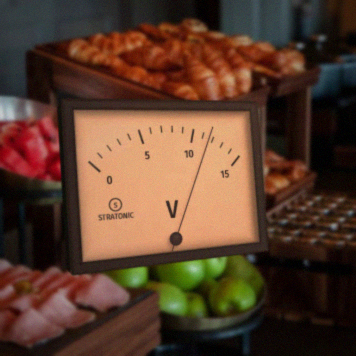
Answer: 11.5 V
